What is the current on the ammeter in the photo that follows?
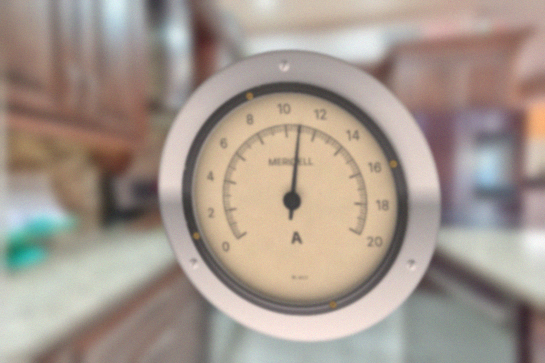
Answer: 11 A
